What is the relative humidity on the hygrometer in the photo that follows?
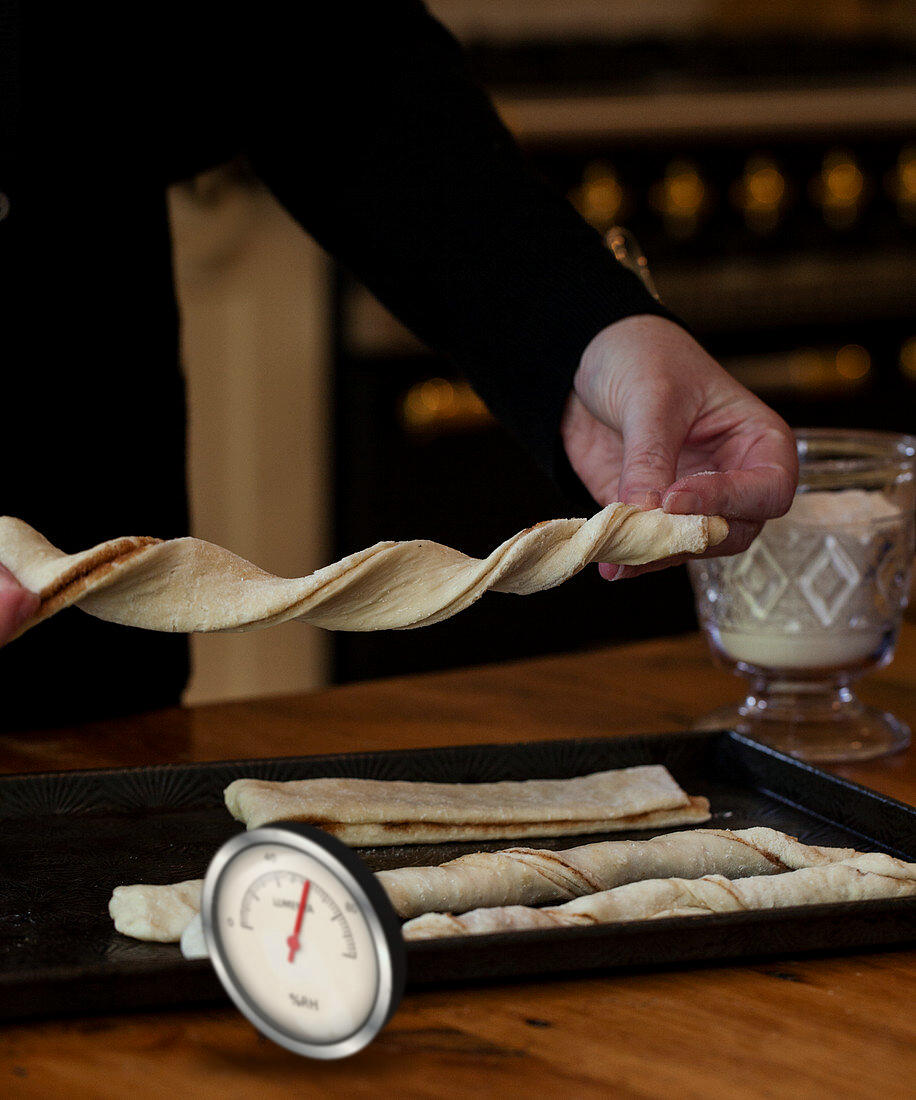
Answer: 60 %
